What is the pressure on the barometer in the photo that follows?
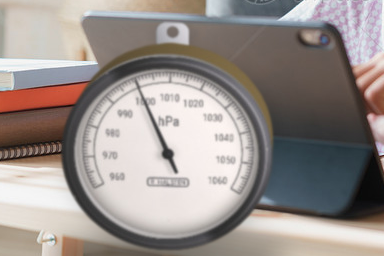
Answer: 1000 hPa
